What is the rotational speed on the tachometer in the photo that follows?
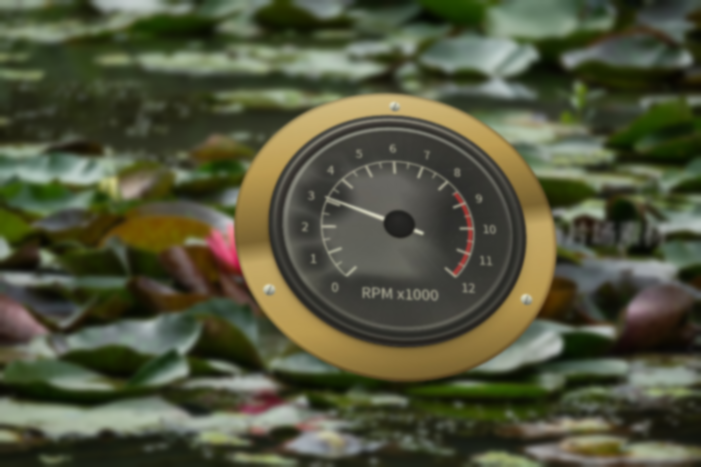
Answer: 3000 rpm
